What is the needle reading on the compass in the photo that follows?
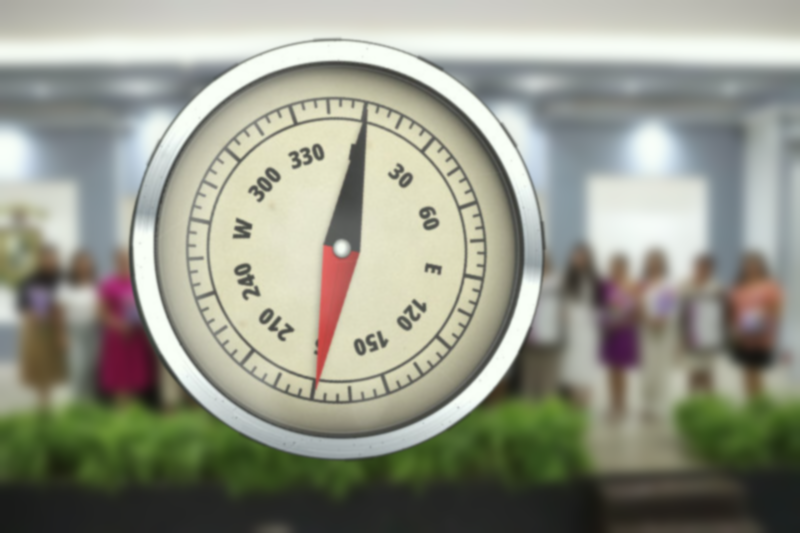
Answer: 180 °
